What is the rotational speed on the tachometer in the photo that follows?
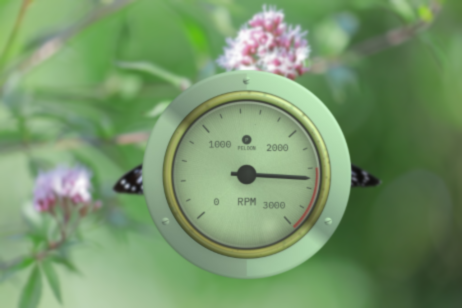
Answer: 2500 rpm
